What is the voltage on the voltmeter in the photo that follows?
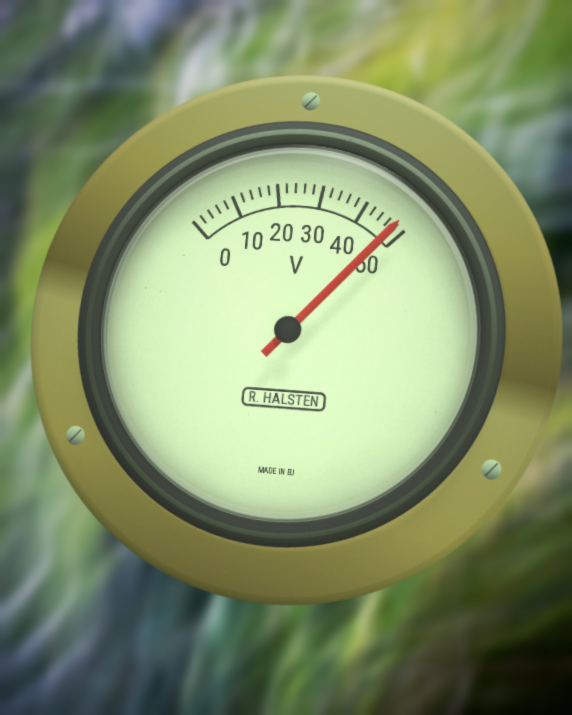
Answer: 48 V
